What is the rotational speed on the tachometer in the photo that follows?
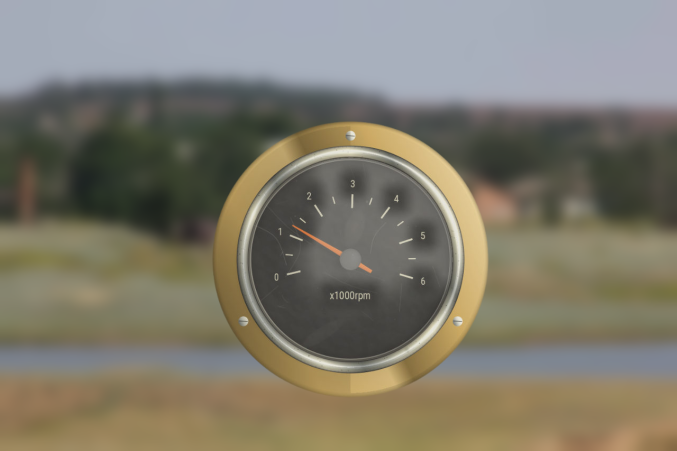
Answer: 1250 rpm
